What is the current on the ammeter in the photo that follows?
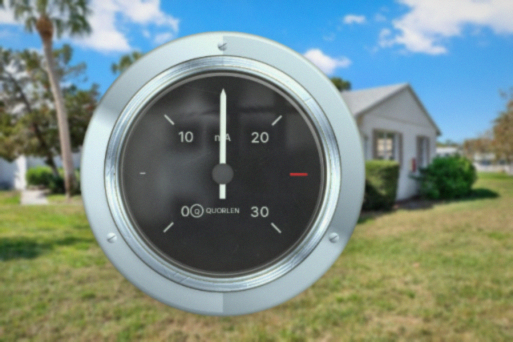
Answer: 15 mA
